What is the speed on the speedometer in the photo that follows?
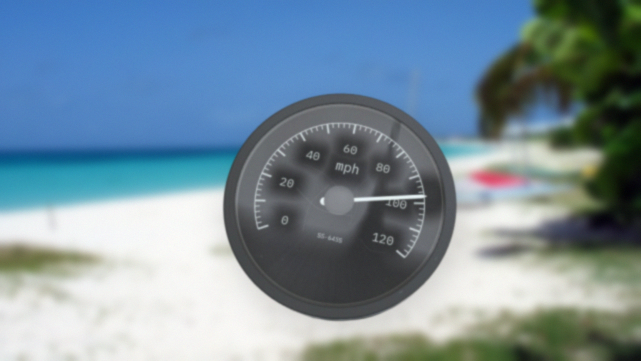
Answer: 98 mph
